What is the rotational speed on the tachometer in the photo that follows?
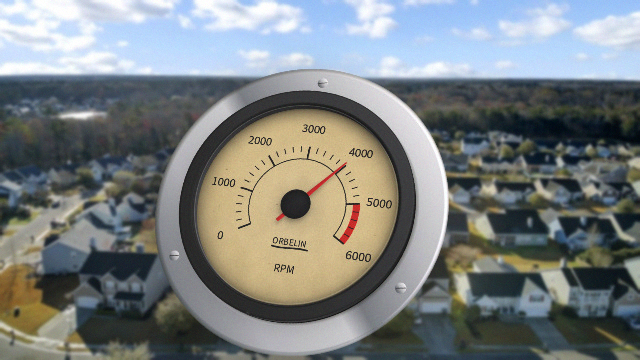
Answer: 4000 rpm
